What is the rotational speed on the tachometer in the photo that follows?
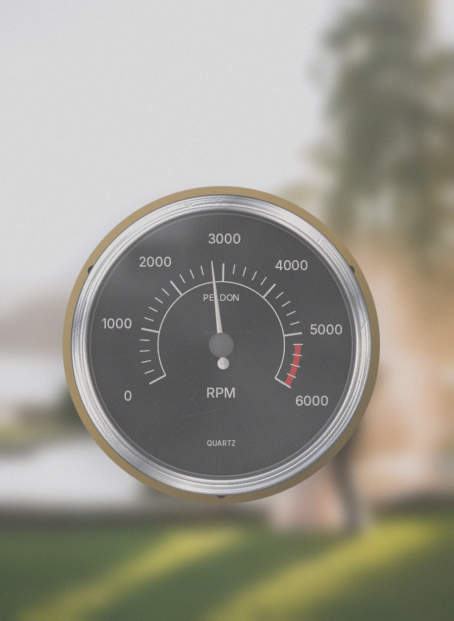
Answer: 2800 rpm
